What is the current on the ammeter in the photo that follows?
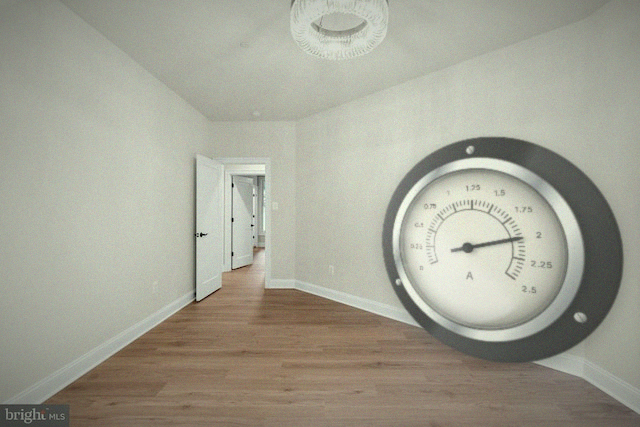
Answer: 2 A
